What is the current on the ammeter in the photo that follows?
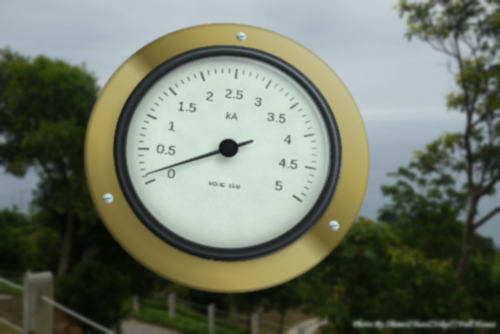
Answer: 0.1 kA
